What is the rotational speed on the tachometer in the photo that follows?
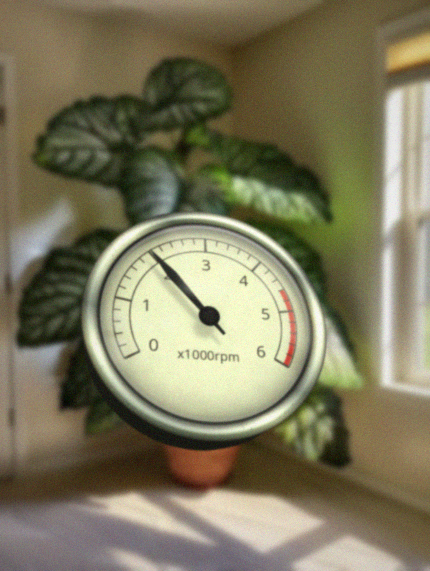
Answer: 2000 rpm
